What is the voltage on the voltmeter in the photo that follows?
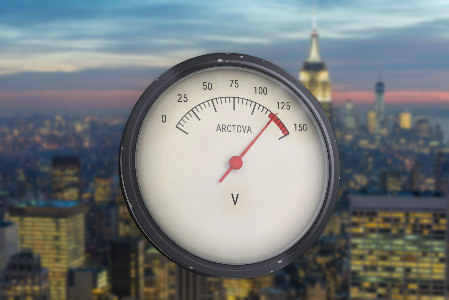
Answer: 125 V
